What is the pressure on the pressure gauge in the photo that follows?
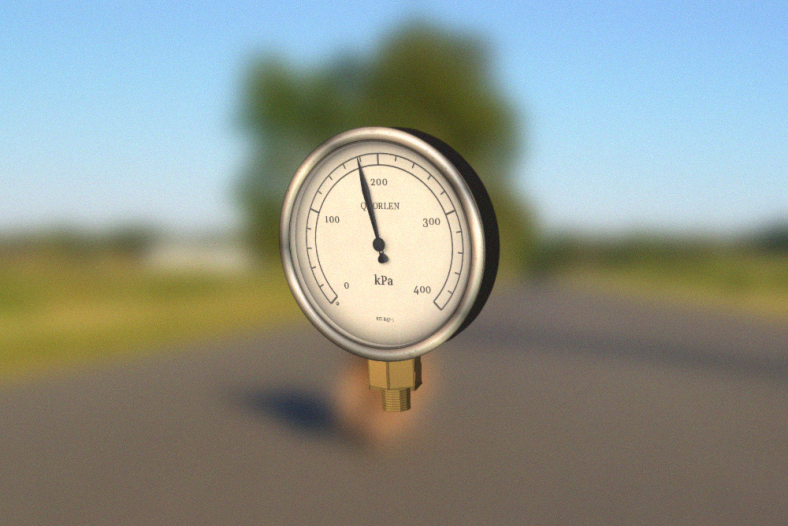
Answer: 180 kPa
